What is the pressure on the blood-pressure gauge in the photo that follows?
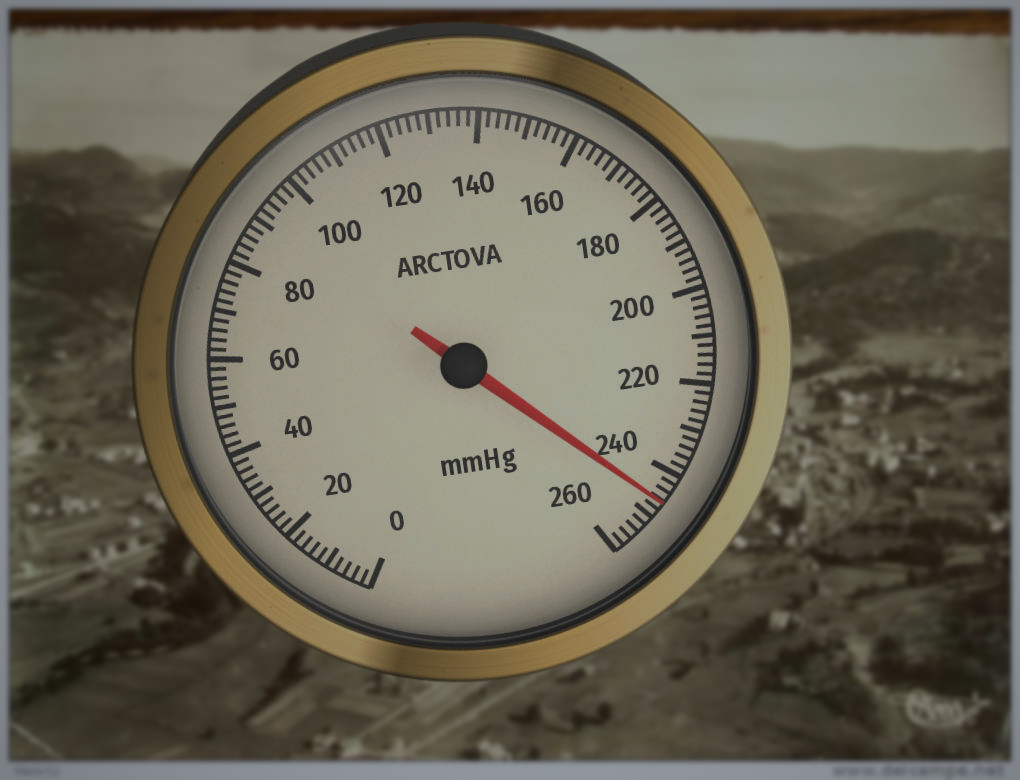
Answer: 246 mmHg
